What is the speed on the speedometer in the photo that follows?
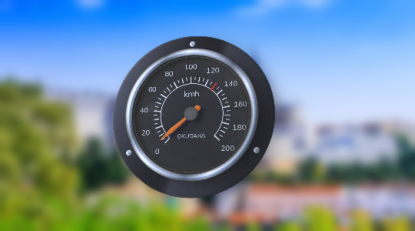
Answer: 5 km/h
